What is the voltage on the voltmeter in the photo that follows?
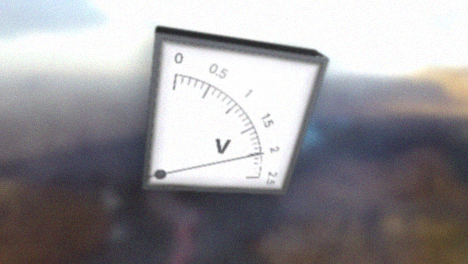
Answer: 2 V
